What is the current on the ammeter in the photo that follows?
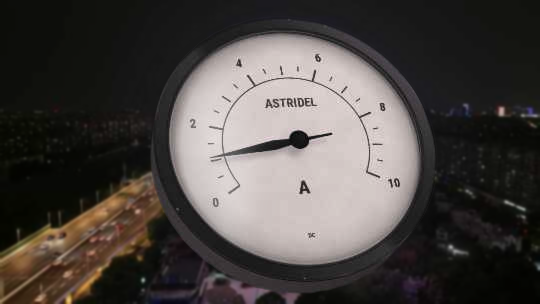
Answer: 1 A
